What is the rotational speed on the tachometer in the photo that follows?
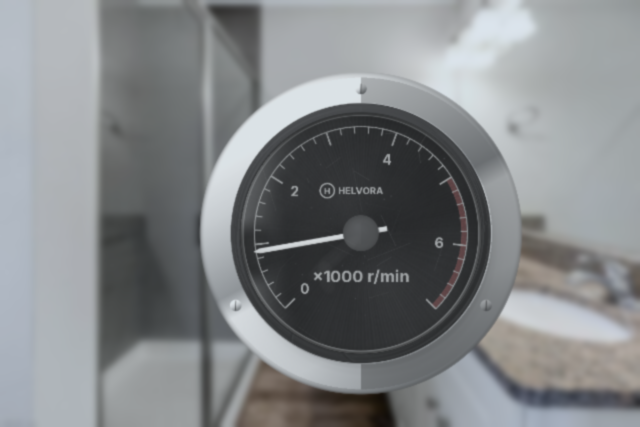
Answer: 900 rpm
